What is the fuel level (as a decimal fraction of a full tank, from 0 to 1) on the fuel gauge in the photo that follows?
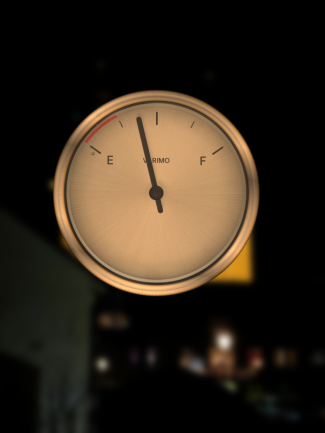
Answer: 0.375
